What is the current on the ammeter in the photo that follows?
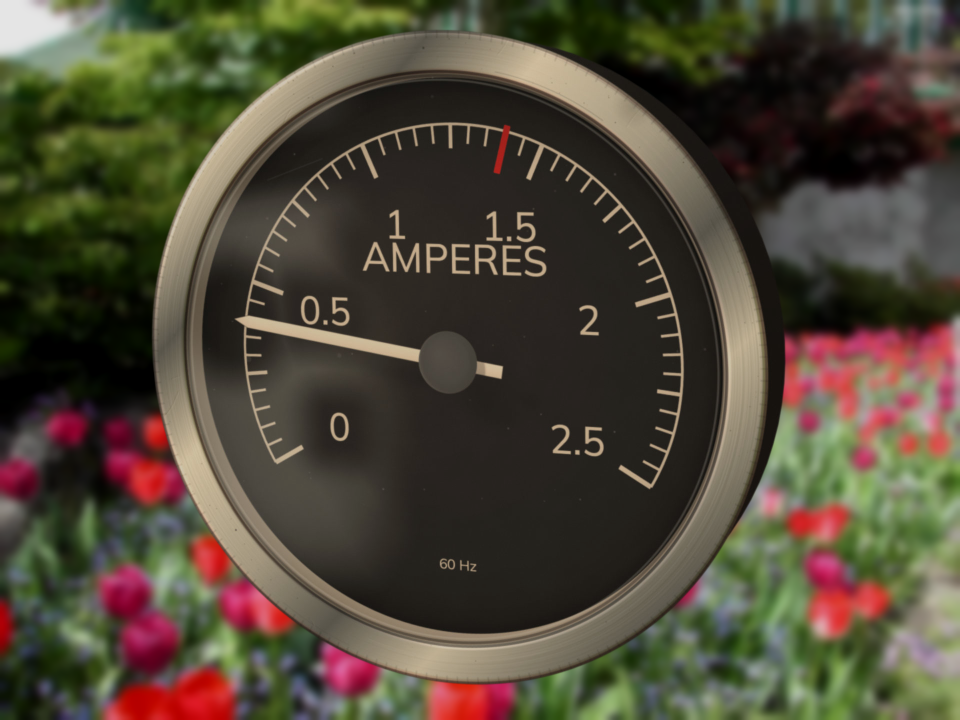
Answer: 0.4 A
